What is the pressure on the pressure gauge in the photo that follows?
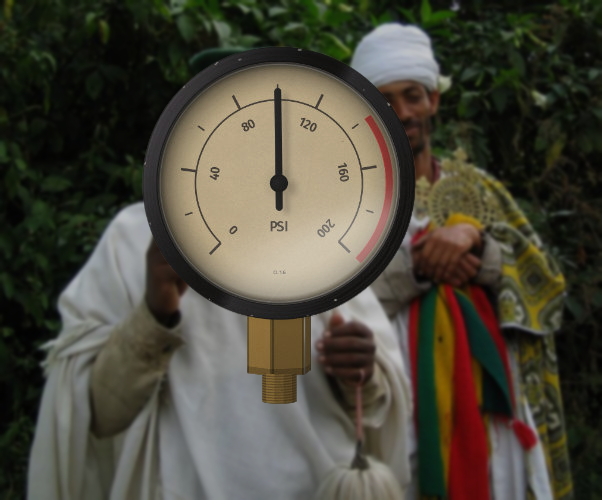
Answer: 100 psi
